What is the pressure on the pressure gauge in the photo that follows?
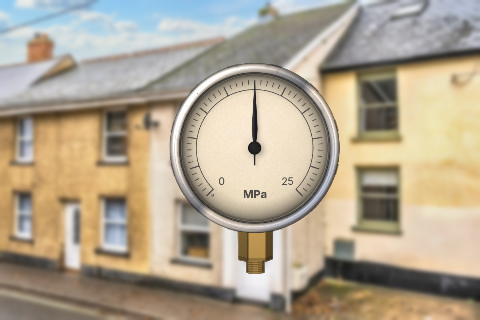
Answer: 12.5 MPa
